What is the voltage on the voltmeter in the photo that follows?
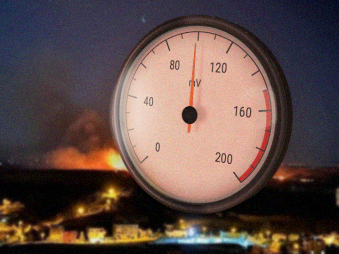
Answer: 100 mV
